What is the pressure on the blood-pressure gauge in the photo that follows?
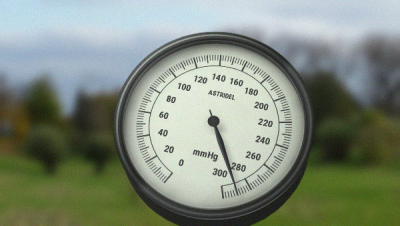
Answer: 290 mmHg
